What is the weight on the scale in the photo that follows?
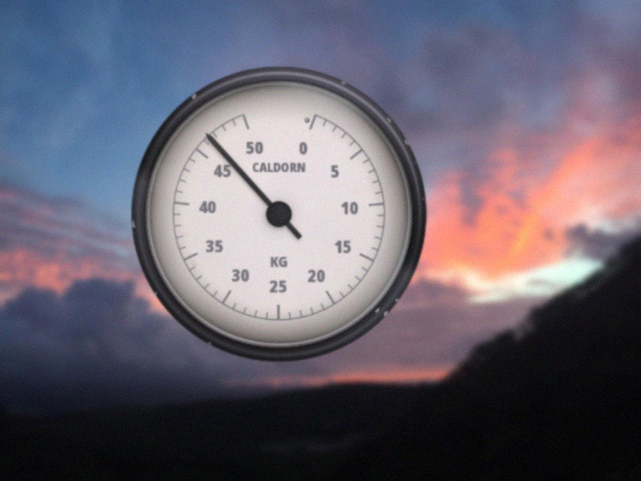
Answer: 46.5 kg
